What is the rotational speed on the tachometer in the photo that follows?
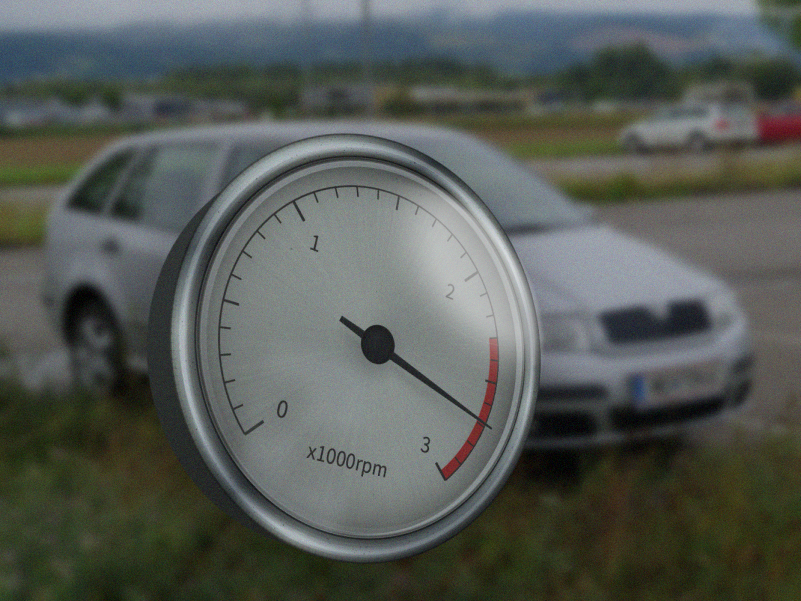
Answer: 2700 rpm
